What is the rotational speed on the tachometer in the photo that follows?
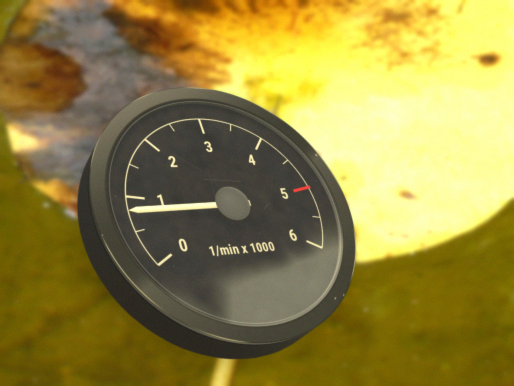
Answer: 750 rpm
